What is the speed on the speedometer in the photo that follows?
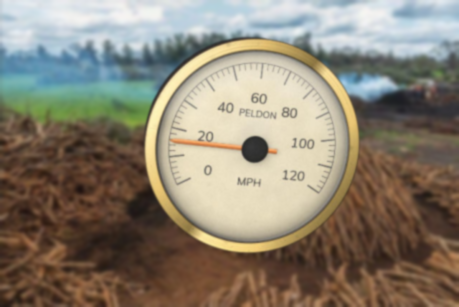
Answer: 16 mph
